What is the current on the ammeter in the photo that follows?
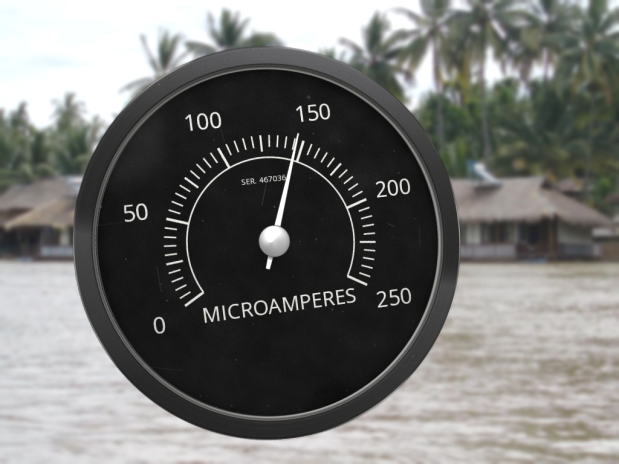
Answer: 145 µA
